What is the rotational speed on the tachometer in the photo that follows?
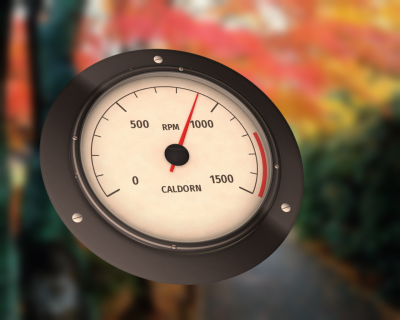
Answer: 900 rpm
